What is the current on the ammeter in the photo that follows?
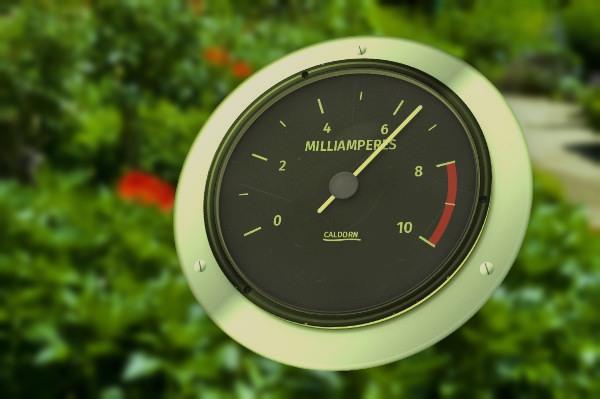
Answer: 6.5 mA
